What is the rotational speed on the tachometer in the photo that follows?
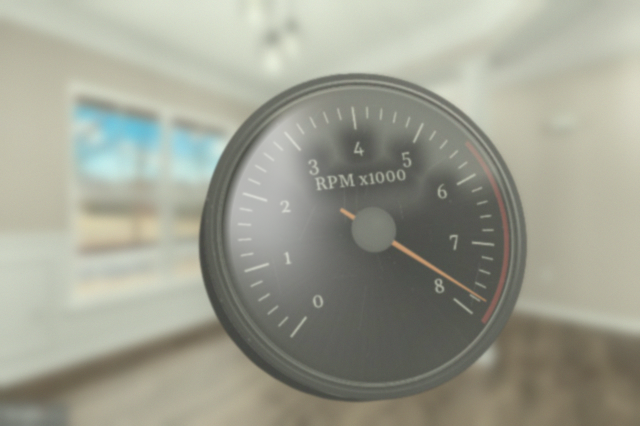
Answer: 7800 rpm
